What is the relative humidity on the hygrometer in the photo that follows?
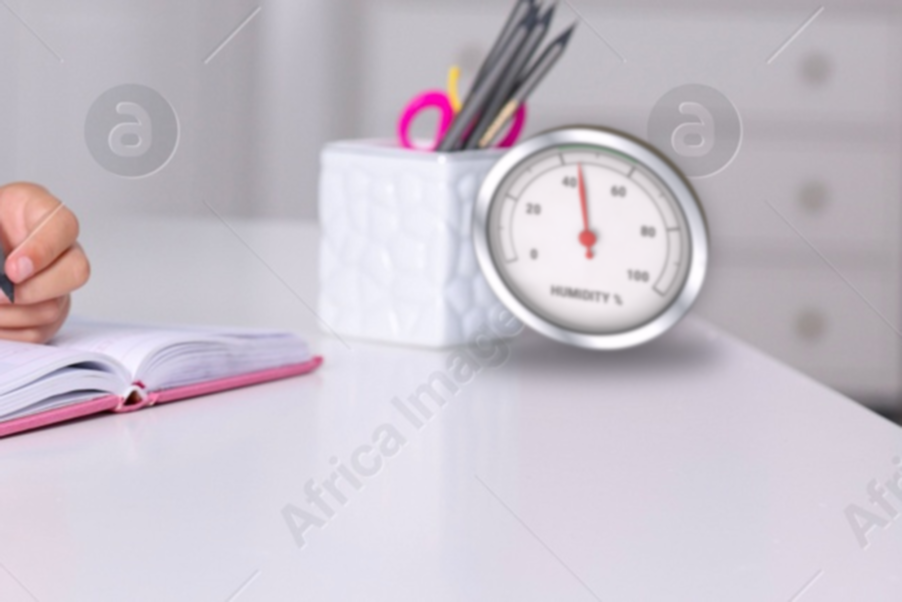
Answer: 45 %
